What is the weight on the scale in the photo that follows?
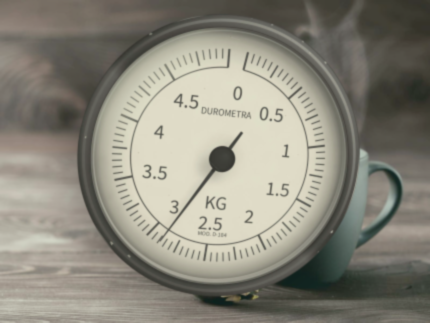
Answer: 2.9 kg
